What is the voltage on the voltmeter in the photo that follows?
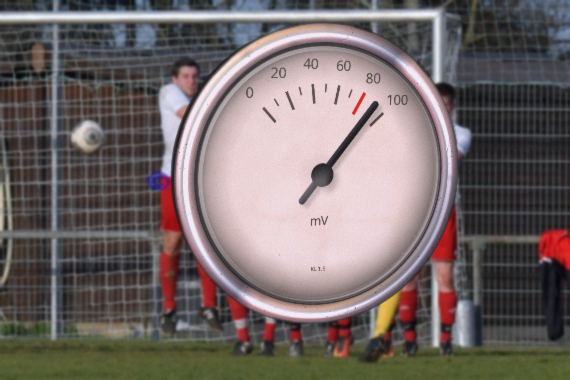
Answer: 90 mV
